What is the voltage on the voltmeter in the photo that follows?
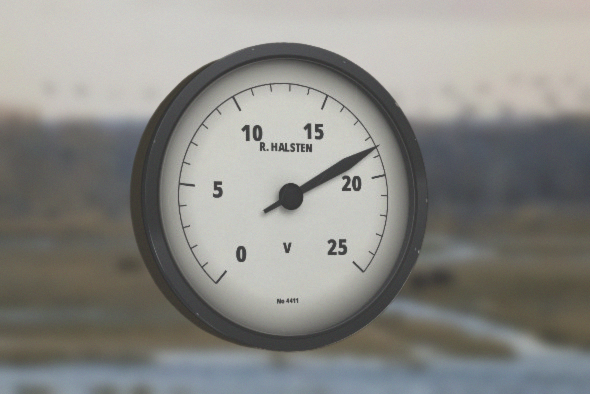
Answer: 18.5 V
